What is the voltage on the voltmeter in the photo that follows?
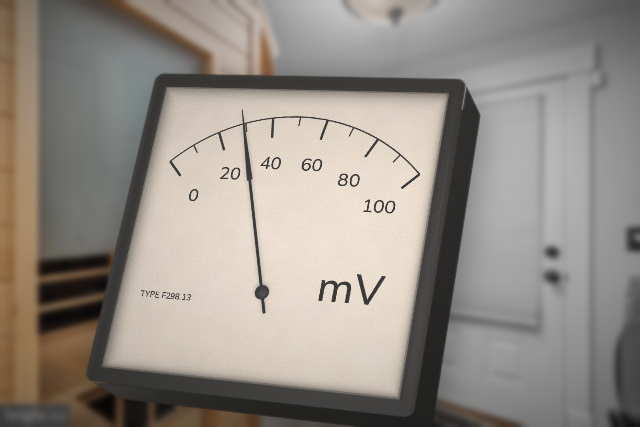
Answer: 30 mV
